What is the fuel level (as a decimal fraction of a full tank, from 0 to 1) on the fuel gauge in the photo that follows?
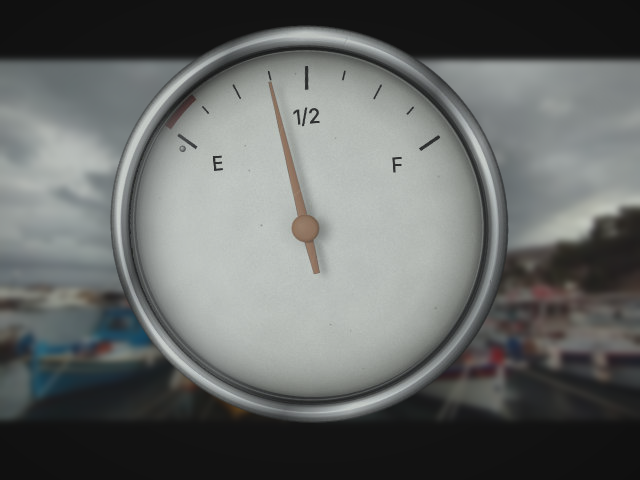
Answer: 0.375
